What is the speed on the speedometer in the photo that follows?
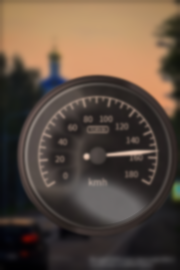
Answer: 155 km/h
